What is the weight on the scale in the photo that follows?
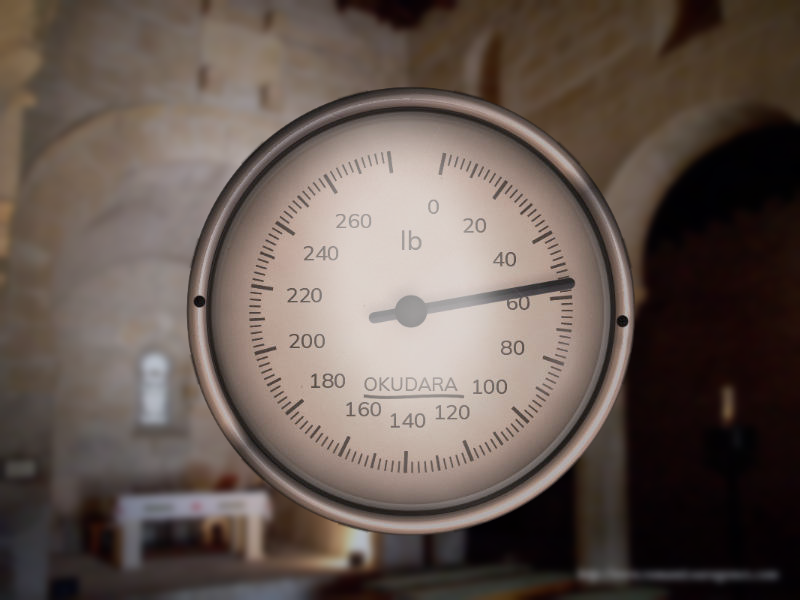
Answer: 56 lb
